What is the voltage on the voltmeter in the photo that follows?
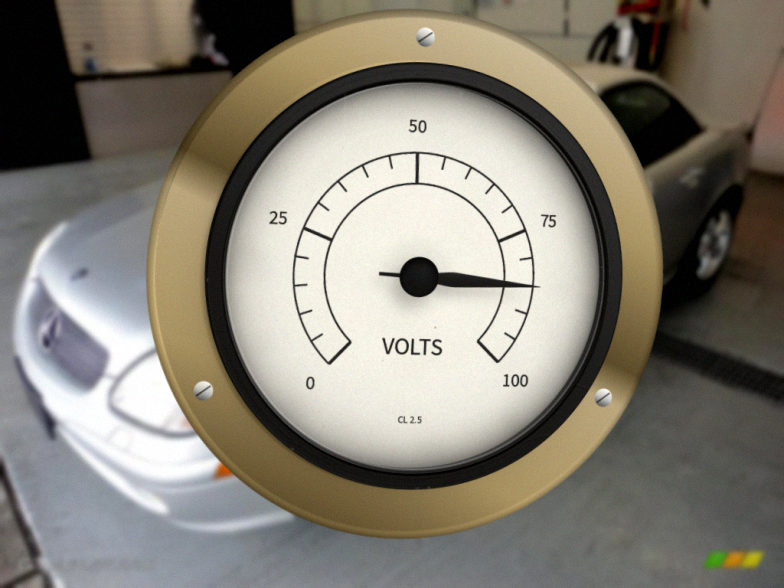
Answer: 85 V
